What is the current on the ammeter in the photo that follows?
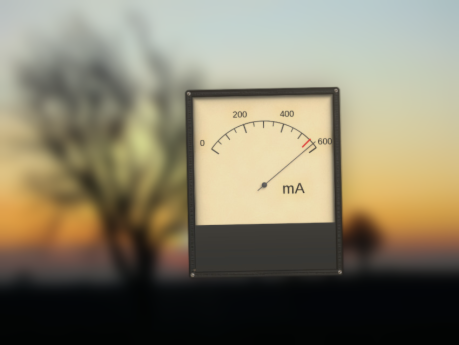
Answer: 575 mA
